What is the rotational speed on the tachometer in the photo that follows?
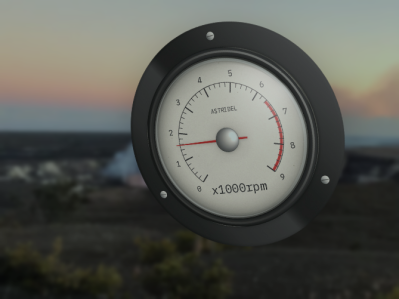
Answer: 1600 rpm
